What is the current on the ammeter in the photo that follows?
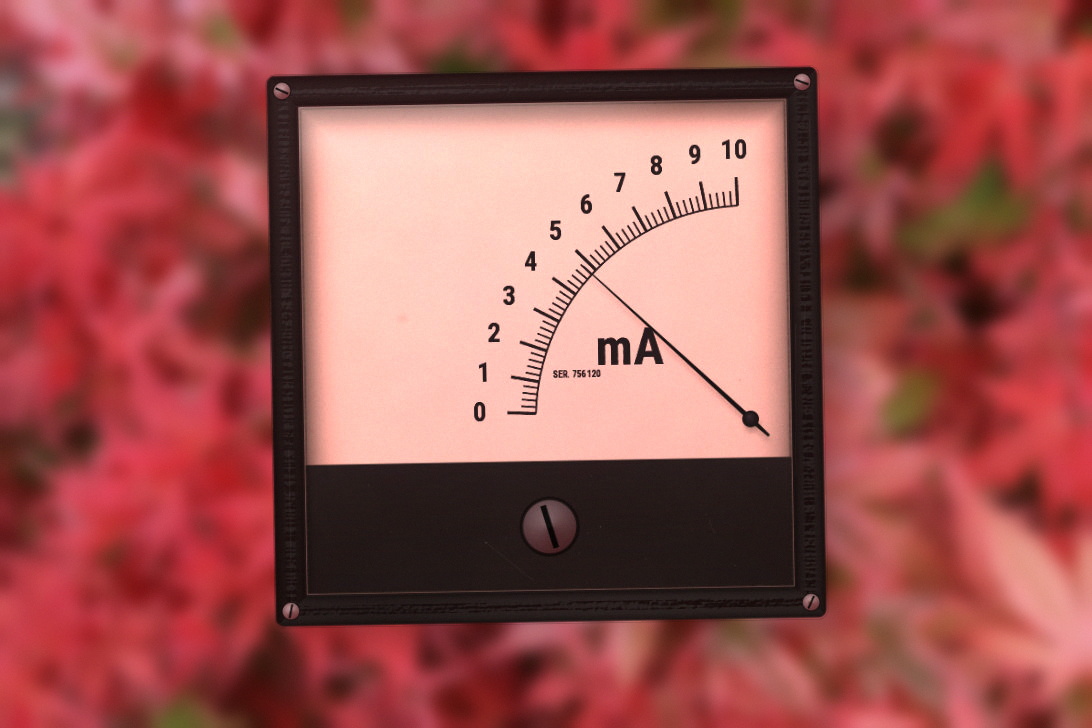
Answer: 4.8 mA
